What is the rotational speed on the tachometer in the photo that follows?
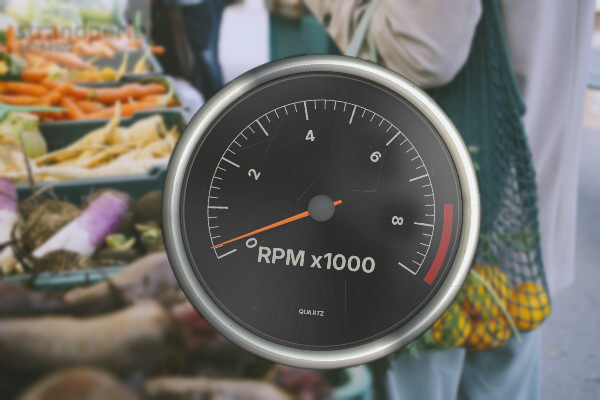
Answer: 200 rpm
